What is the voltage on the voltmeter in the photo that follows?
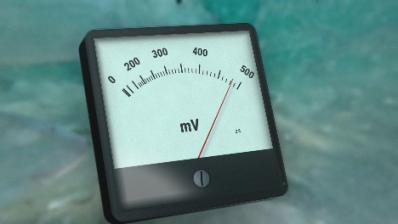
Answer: 480 mV
